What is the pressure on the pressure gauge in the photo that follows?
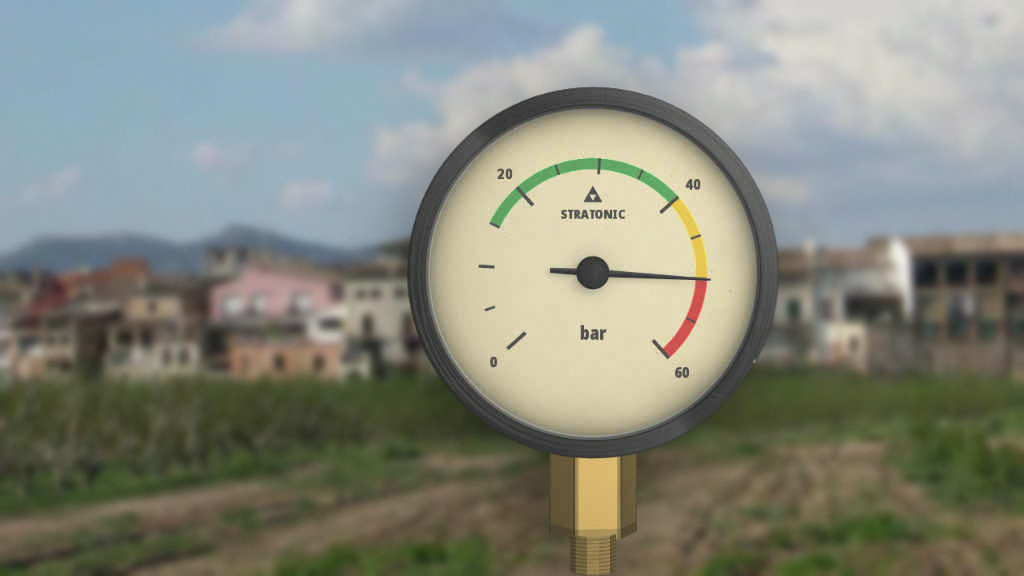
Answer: 50 bar
